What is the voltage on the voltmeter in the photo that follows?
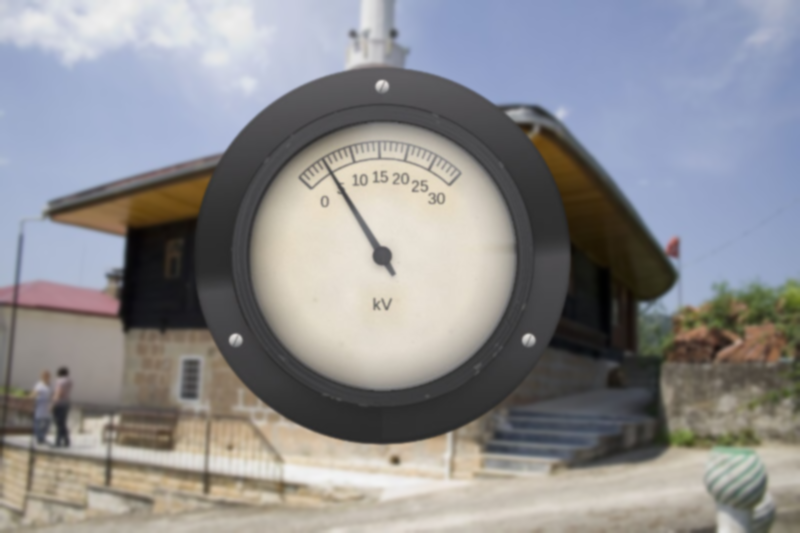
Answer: 5 kV
